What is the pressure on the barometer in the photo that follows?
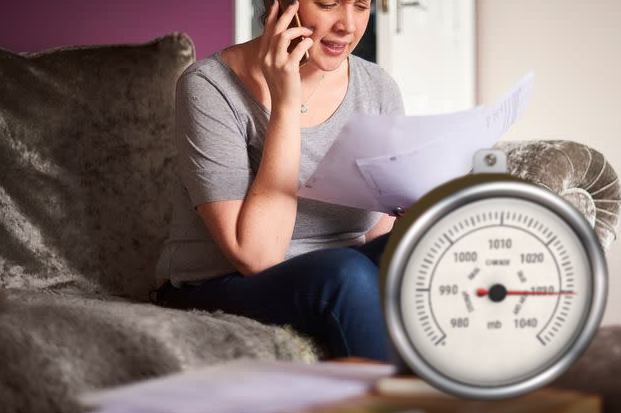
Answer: 1030 mbar
